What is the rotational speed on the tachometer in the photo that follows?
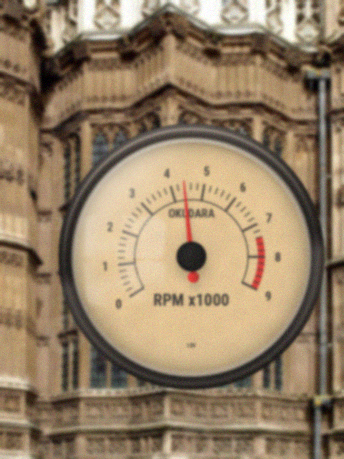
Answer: 4400 rpm
